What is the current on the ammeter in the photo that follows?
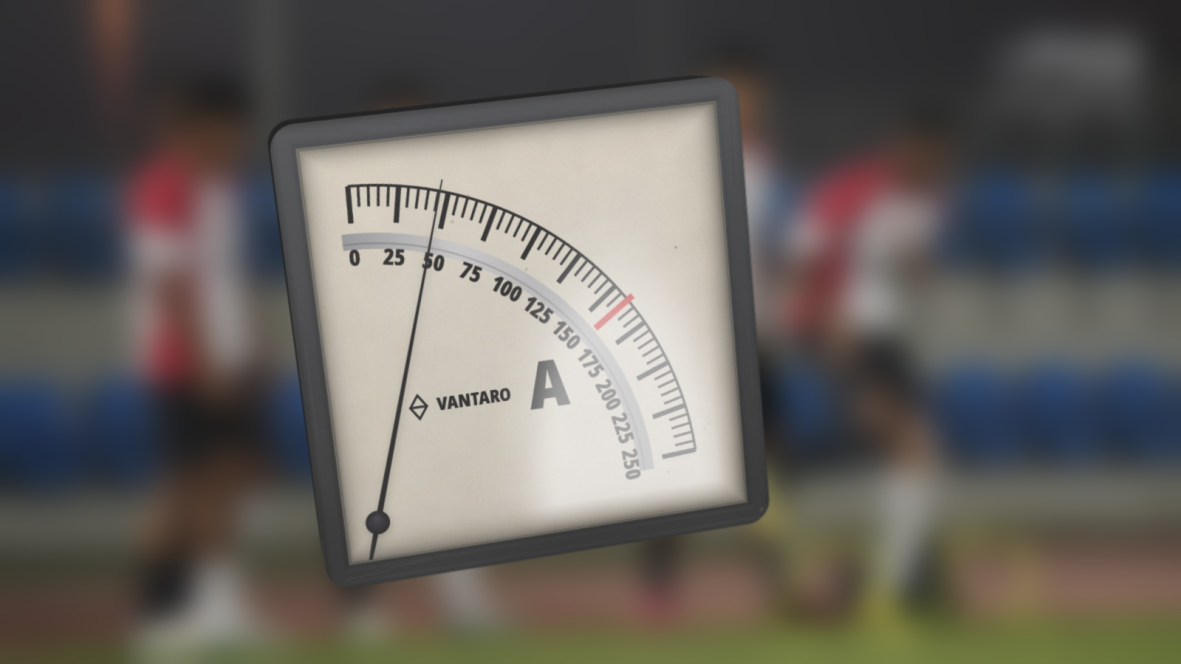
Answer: 45 A
